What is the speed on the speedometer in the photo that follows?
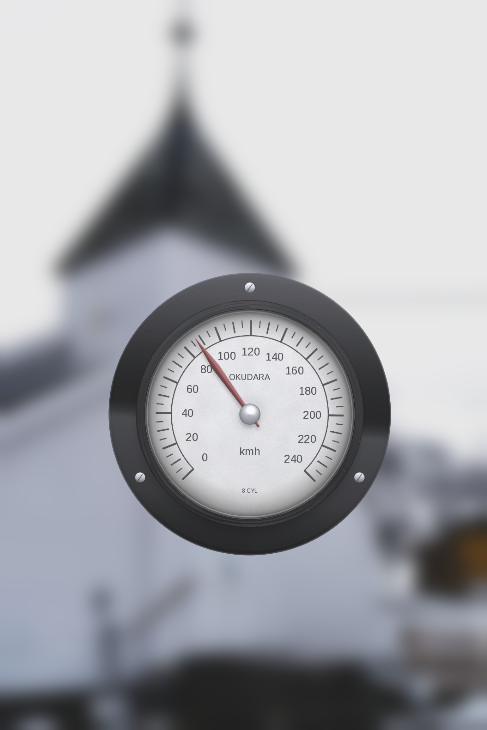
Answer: 87.5 km/h
